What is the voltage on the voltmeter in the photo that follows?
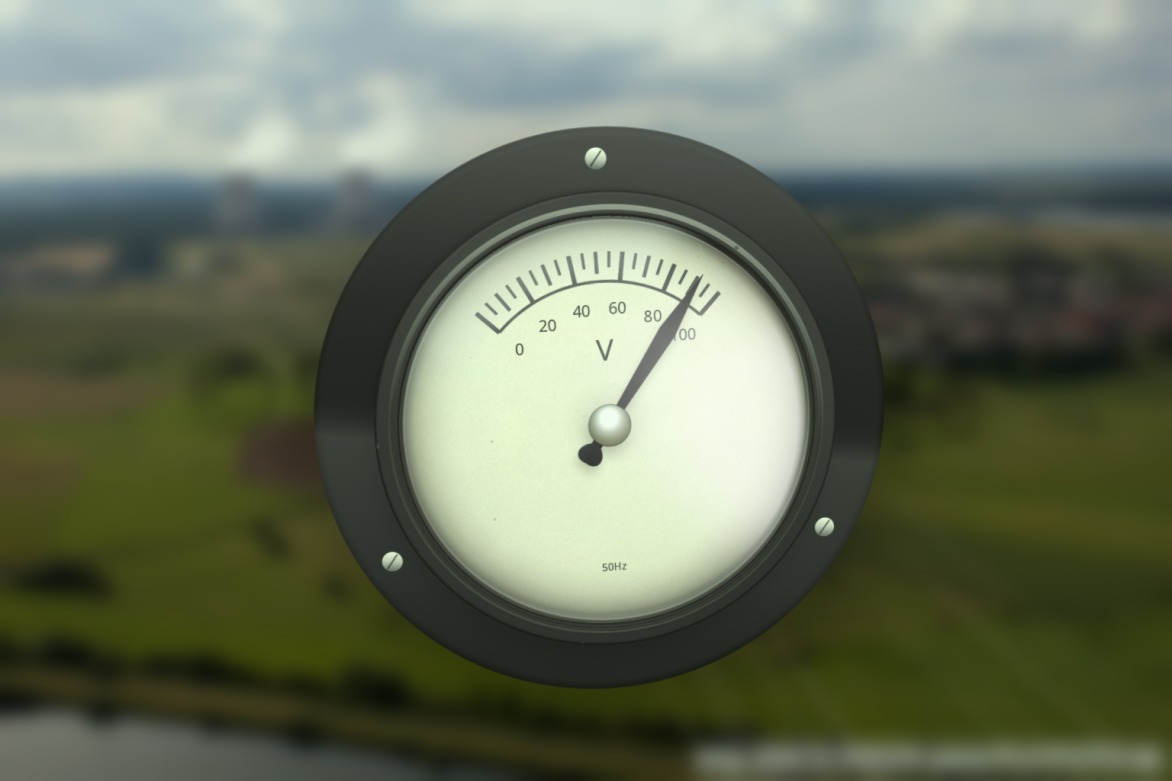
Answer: 90 V
